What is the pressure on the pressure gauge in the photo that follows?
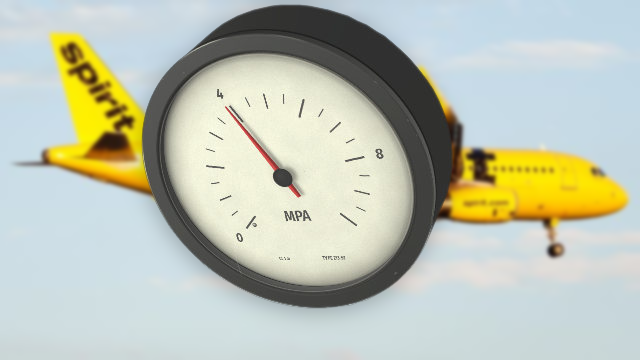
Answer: 4 MPa
